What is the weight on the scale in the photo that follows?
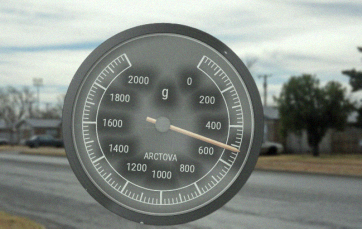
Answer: 520 g
